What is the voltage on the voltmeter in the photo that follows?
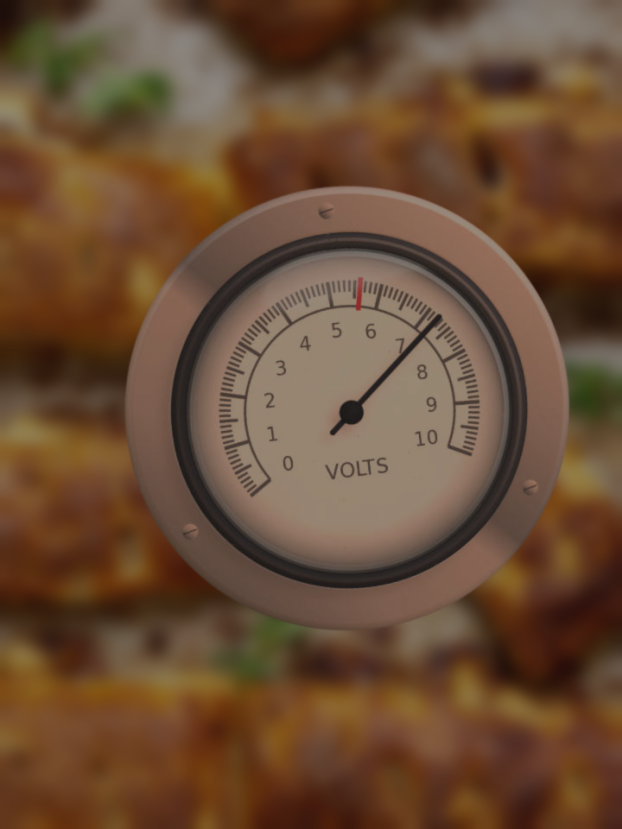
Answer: 7.2 V
